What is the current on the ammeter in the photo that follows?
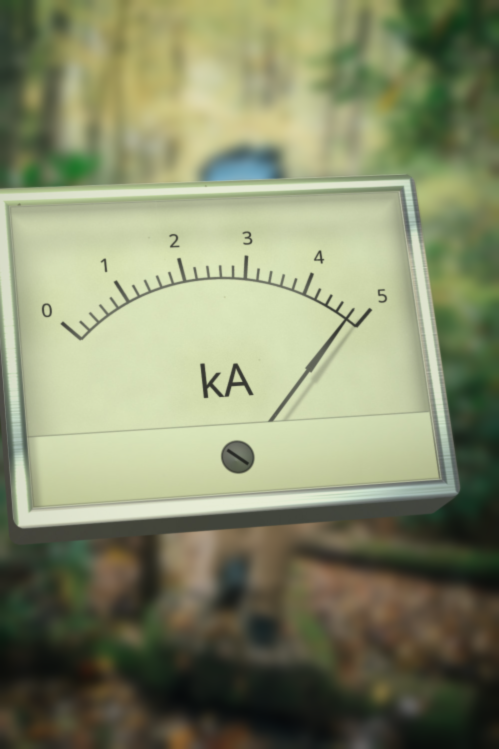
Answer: 4.8 kA
